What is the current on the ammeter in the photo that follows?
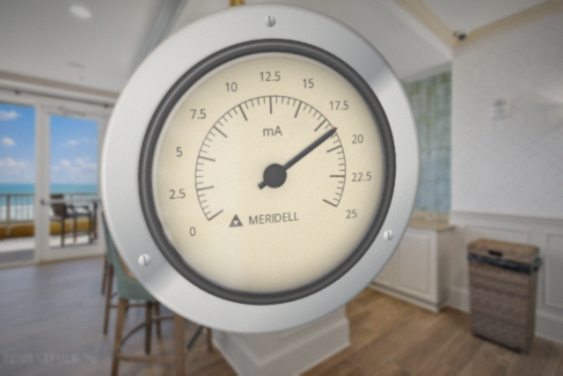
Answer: 18.5 mA
